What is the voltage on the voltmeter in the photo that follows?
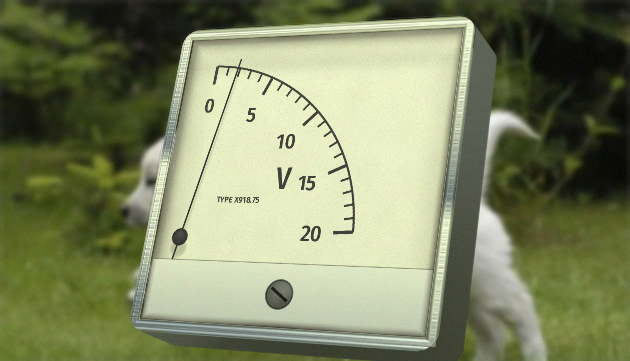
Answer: 2 V
